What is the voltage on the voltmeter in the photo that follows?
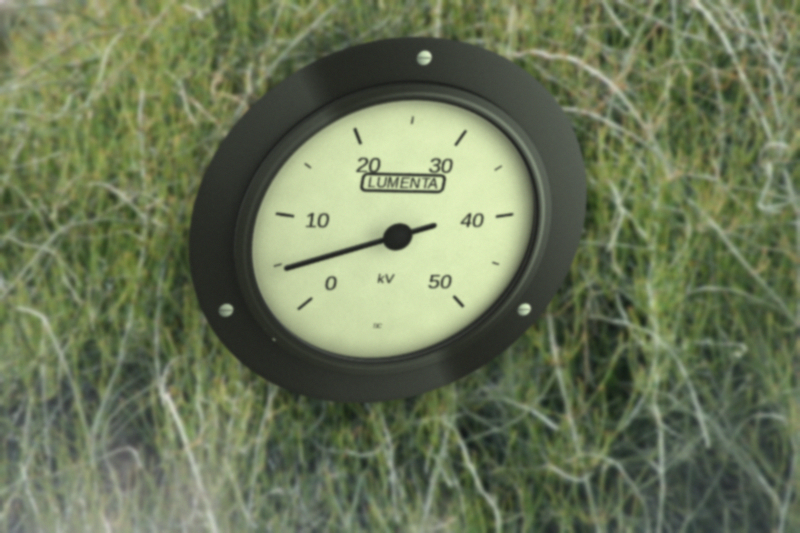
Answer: 5 kV
